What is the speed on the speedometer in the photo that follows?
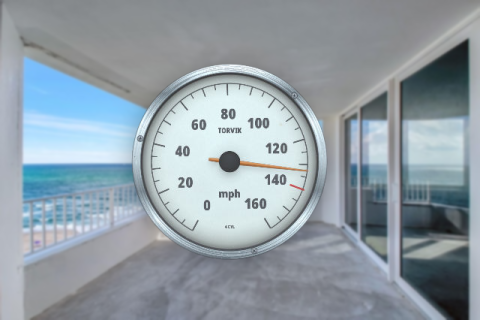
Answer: 132.5 mph
